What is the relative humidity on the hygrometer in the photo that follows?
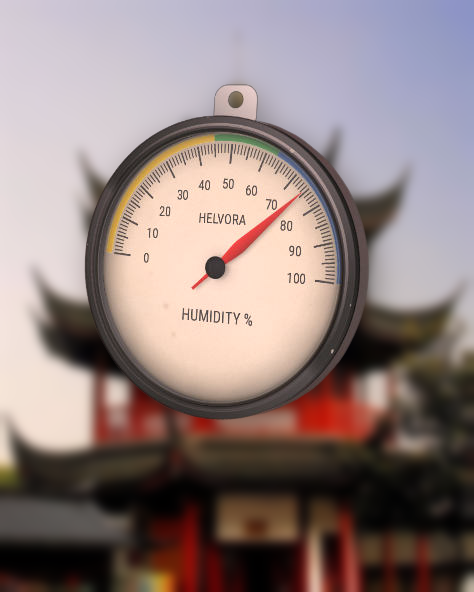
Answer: 75 %
